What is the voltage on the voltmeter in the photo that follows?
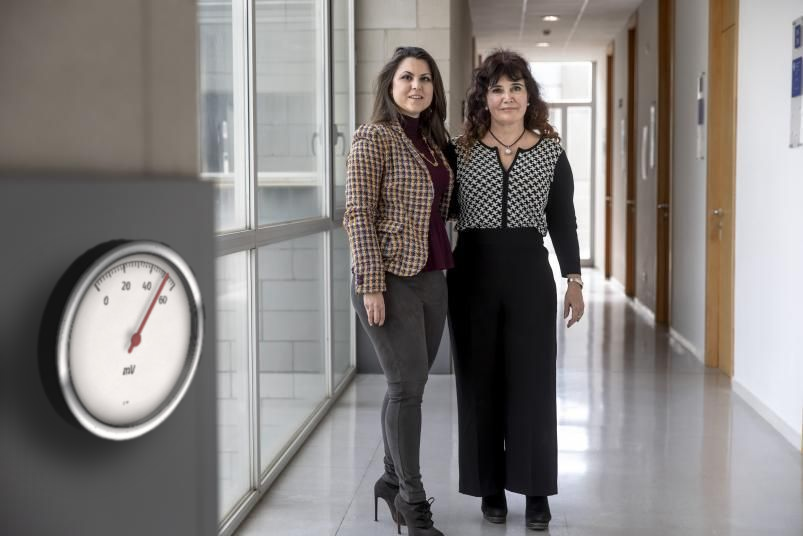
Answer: 50 mV
